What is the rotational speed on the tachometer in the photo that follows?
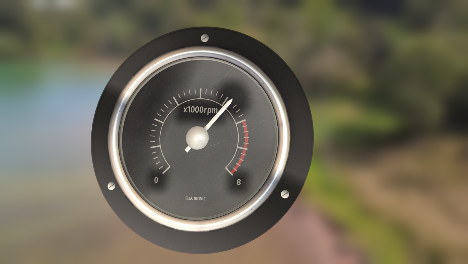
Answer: 5200 rpm
